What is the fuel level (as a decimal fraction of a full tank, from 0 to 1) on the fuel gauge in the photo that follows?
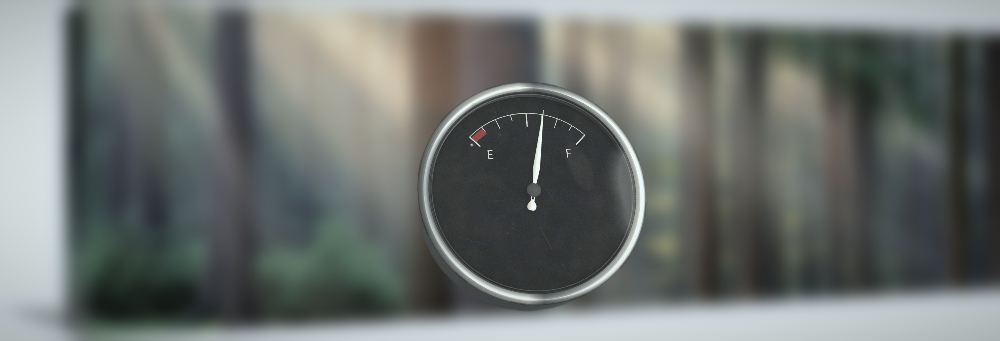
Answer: 0.625
